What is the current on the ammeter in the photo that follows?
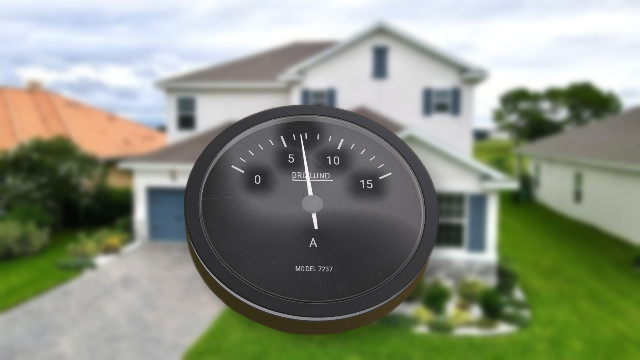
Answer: 6.5 A
